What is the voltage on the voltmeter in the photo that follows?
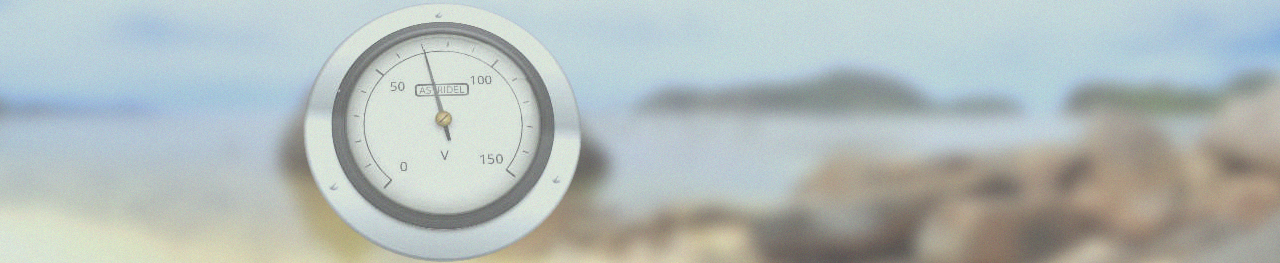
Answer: 70 V
